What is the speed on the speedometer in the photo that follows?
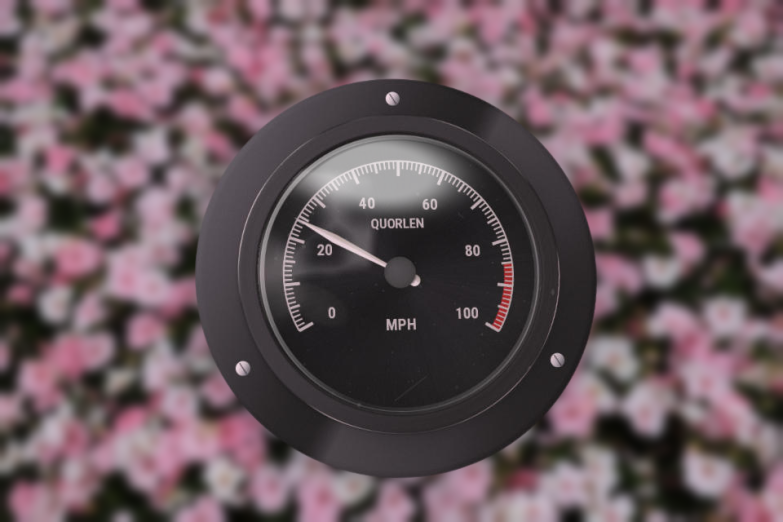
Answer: 24 mph
